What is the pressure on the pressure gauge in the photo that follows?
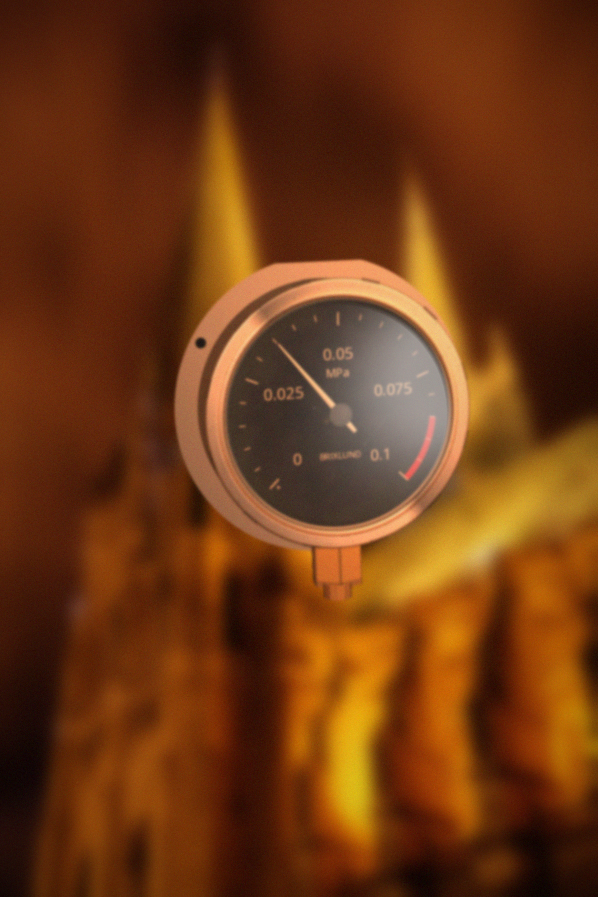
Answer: 0.035 MPa
